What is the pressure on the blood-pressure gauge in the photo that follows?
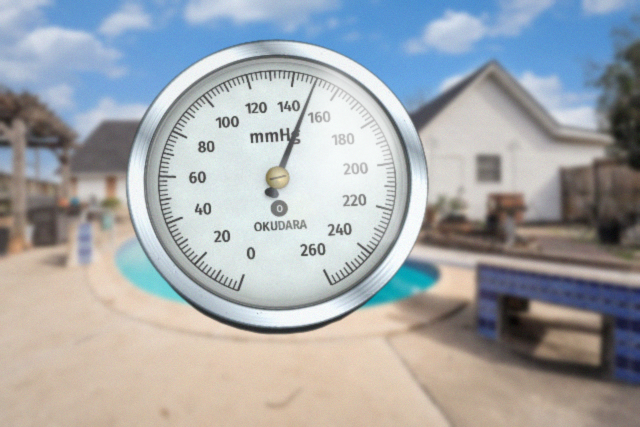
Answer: 150 mmHg
